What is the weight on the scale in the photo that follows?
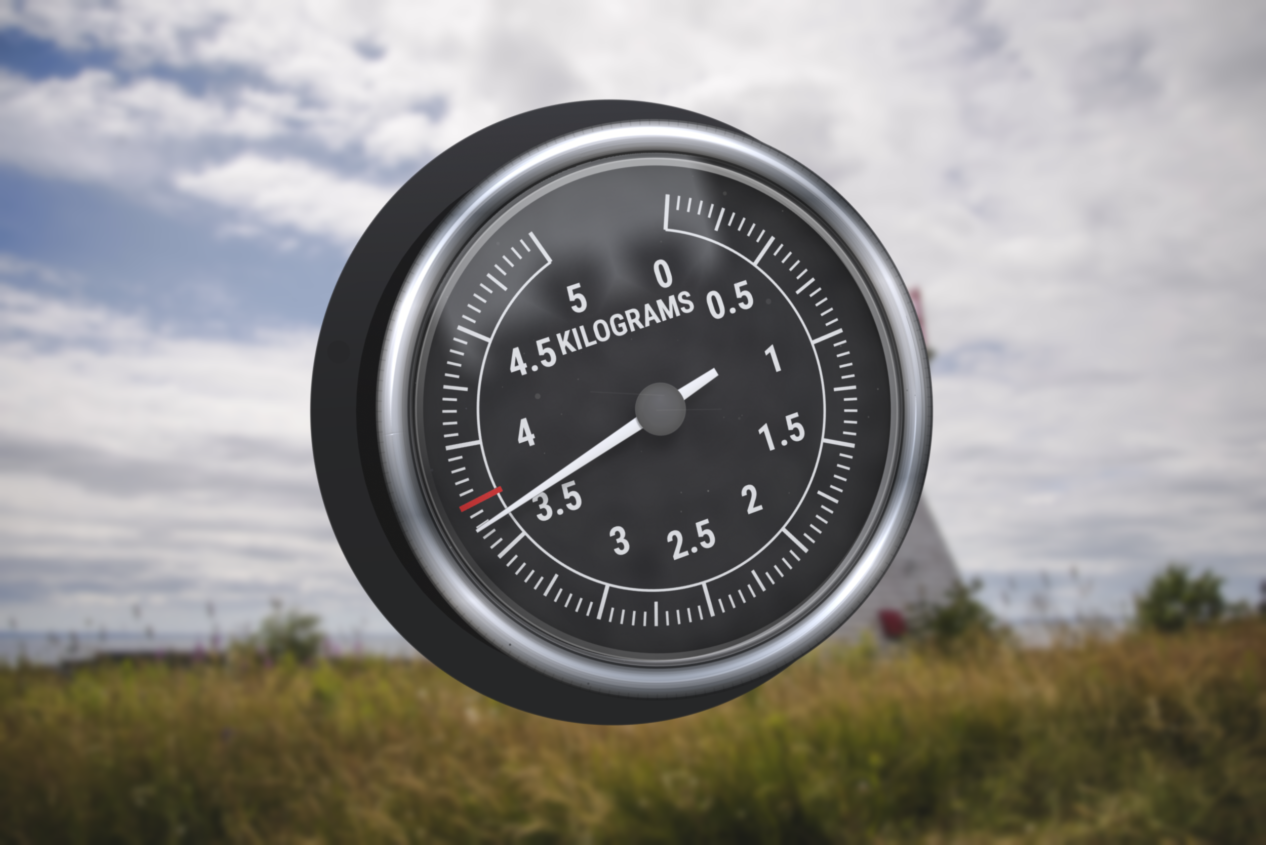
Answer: 3.65 kg
